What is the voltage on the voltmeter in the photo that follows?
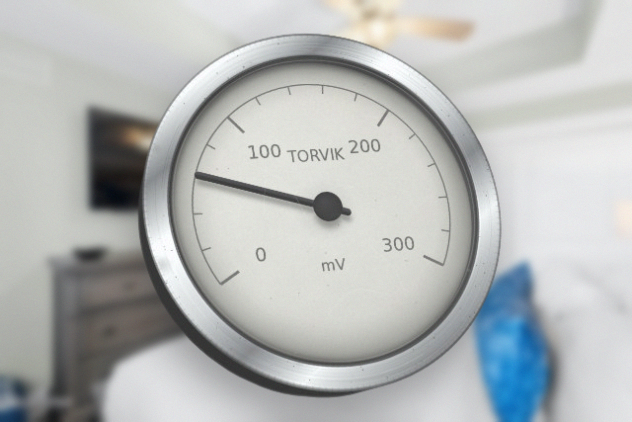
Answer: 60 mV
